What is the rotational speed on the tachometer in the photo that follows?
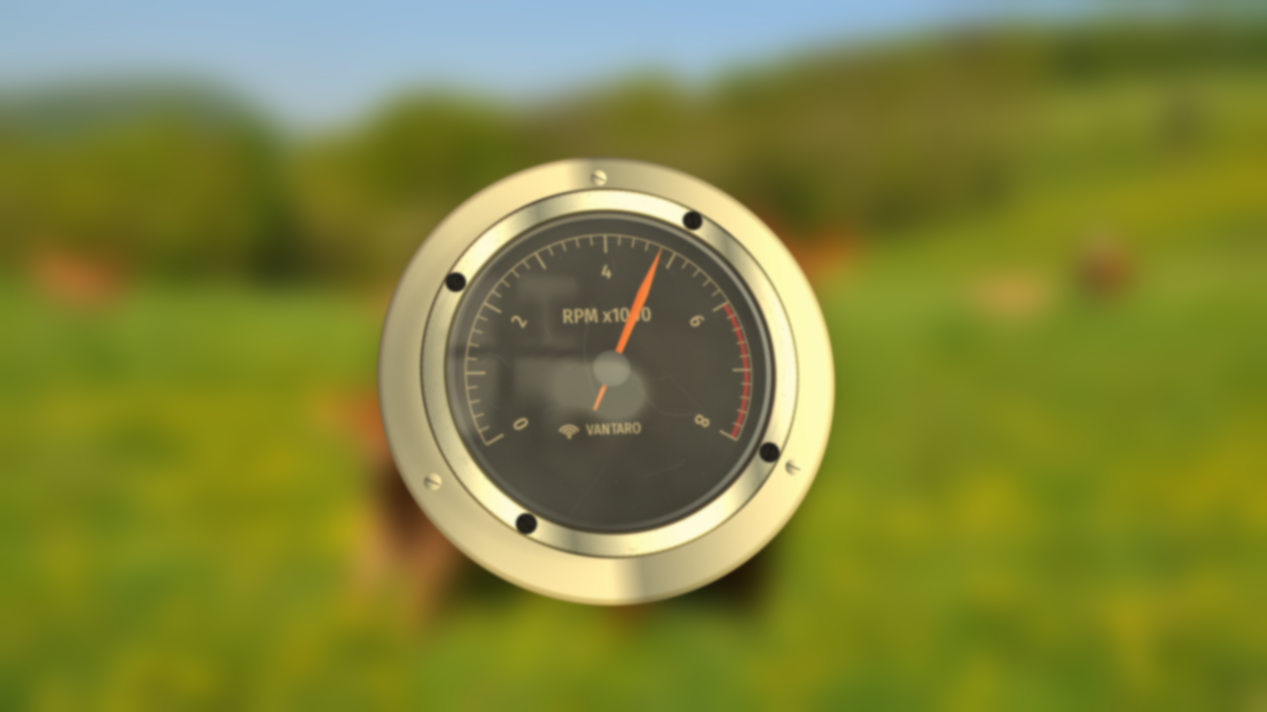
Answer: 4800 rpm
